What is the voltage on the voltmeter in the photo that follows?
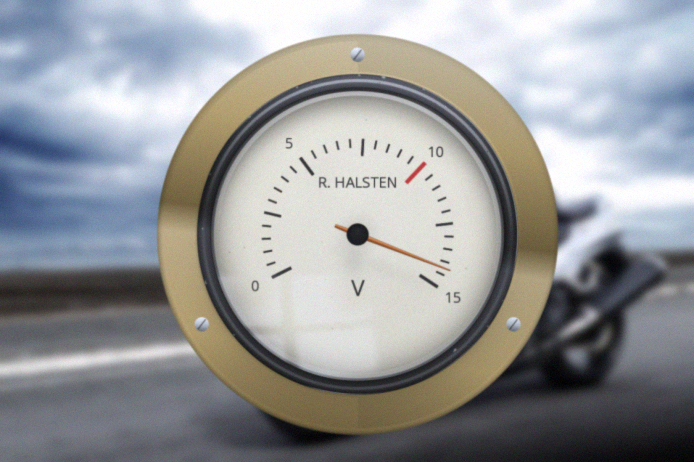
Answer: 14.25 V
